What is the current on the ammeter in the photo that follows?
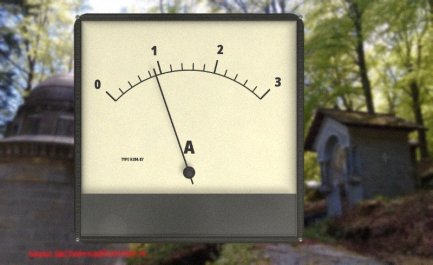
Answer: 0.9 A
